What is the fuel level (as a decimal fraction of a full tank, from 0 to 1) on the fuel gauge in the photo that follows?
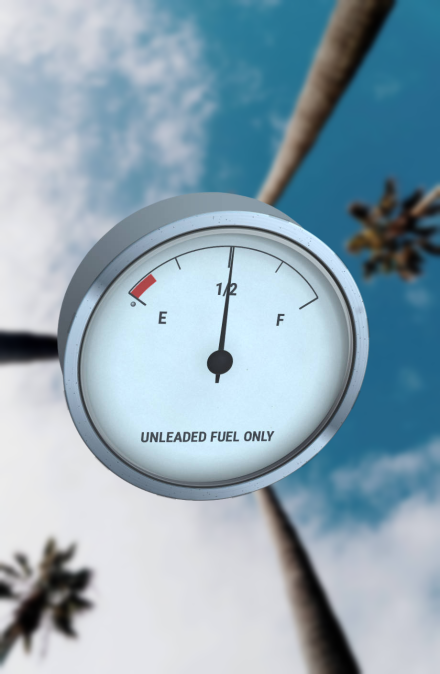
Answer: 0.5
